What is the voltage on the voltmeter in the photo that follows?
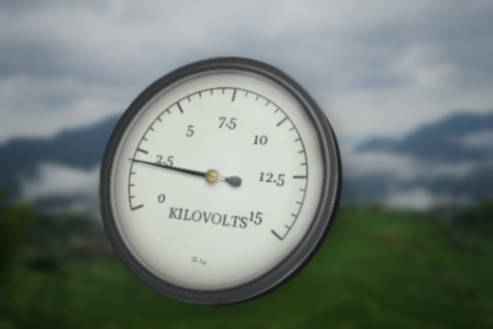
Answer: 2 kV
